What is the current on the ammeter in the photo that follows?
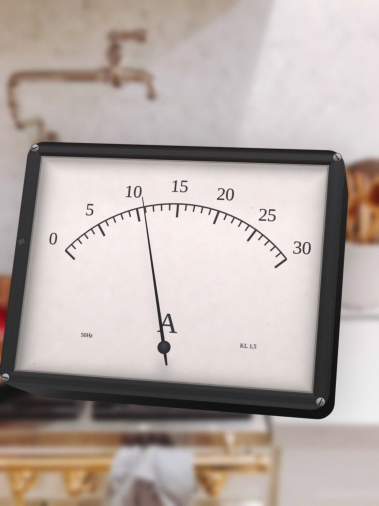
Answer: 11 A
